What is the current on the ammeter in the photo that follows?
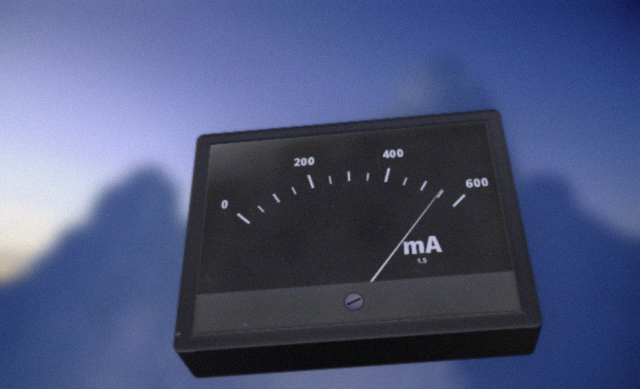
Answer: 550 mA
